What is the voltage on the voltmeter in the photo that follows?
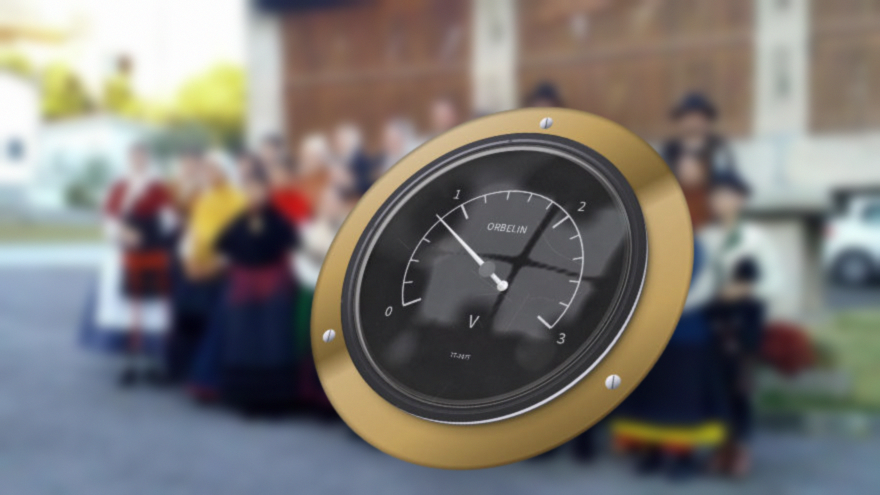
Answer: 0.8 V
